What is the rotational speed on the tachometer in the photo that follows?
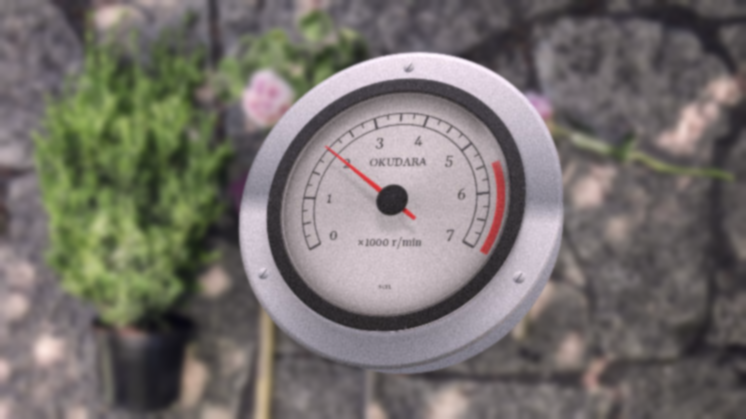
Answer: 2000 rpm
